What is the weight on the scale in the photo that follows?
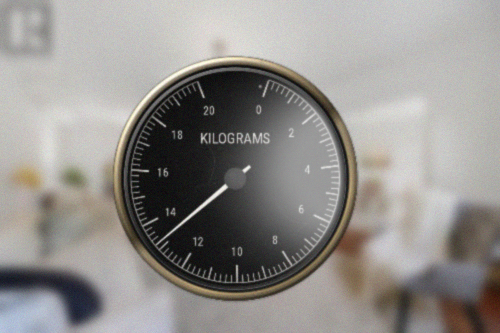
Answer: 13.2 kg
